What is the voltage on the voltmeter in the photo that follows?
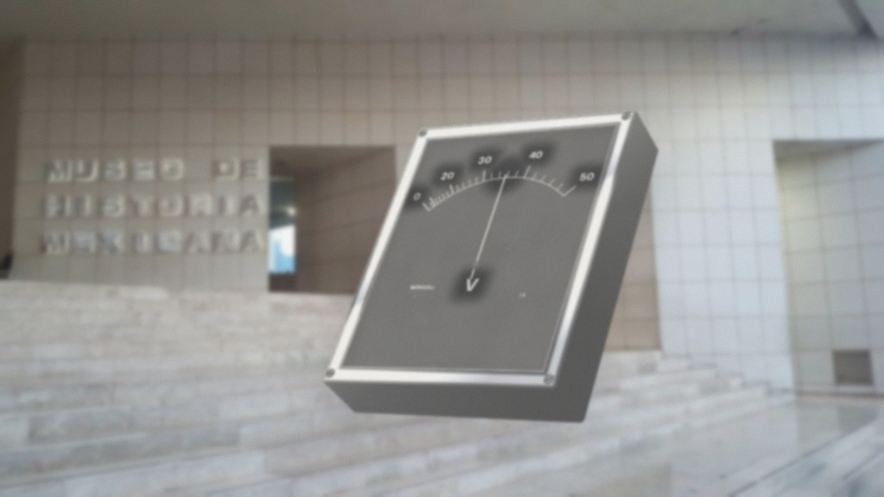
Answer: 36 V
